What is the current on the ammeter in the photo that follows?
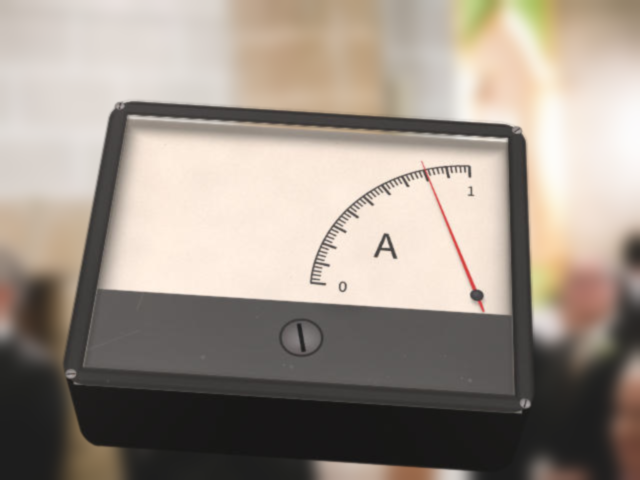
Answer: 0.8 A
